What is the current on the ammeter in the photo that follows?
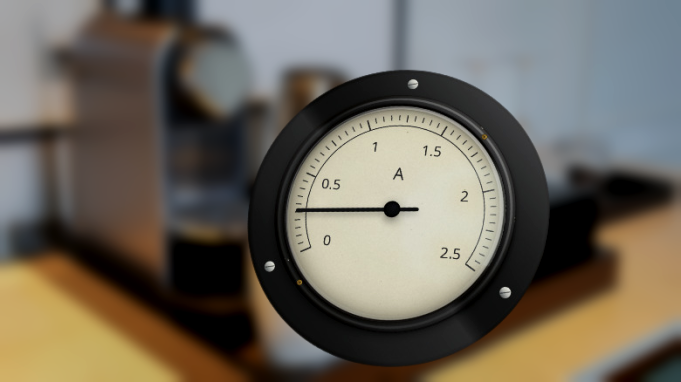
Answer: 0.25 A
